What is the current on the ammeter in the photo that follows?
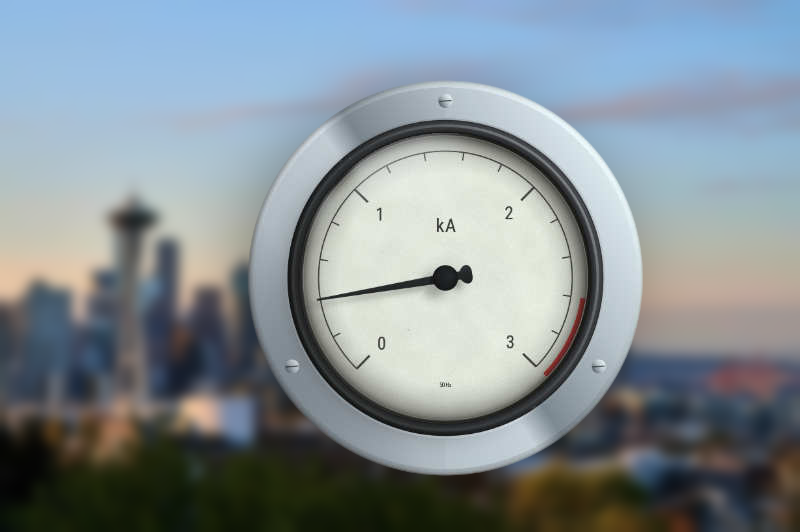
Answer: 0.4 kA
